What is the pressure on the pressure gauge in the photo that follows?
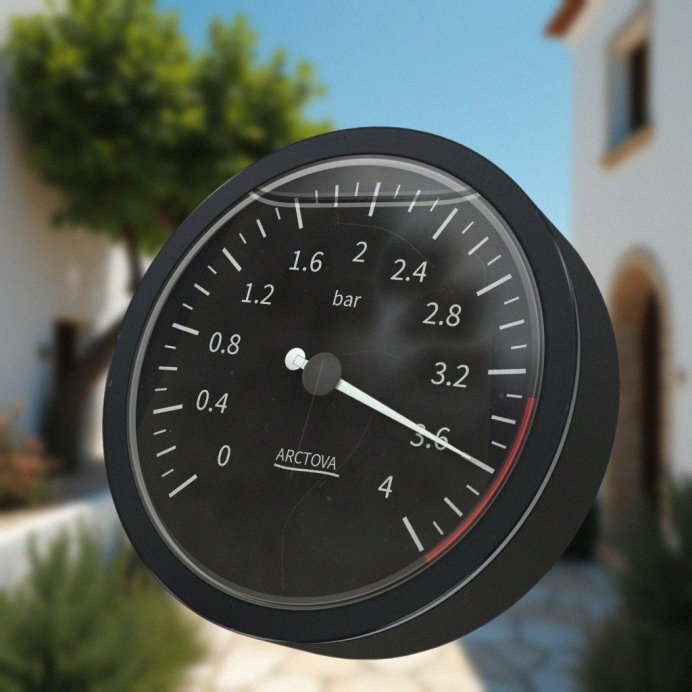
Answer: 3.6 bar
